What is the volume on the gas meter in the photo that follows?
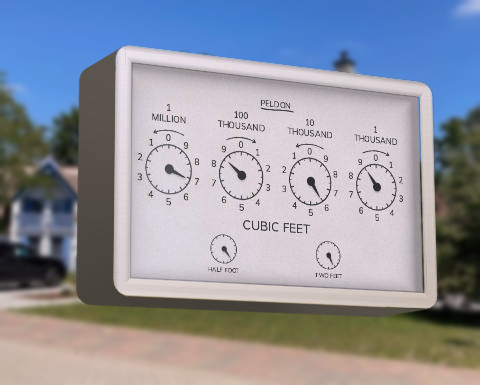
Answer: 685900 ft³
